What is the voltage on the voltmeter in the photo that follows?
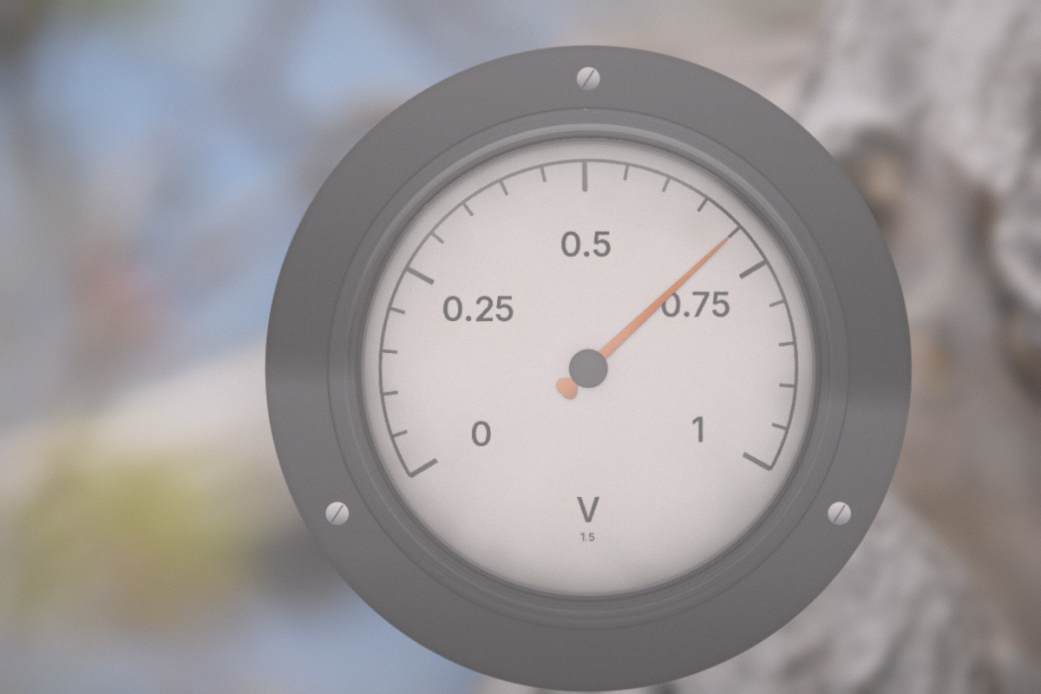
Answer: 0.7 V
